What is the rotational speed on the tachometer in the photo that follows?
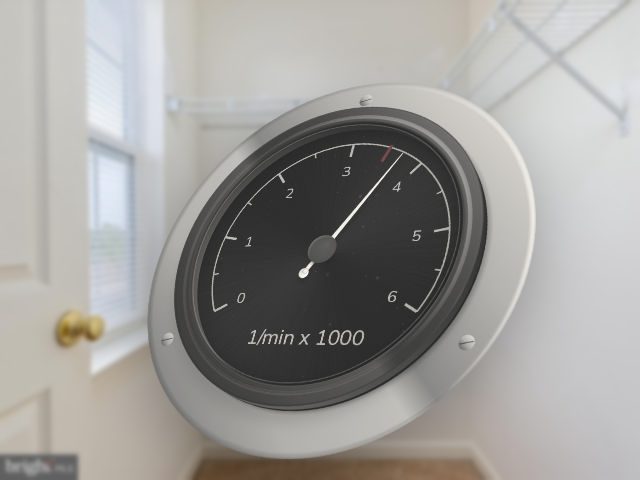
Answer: 3750 rpm
